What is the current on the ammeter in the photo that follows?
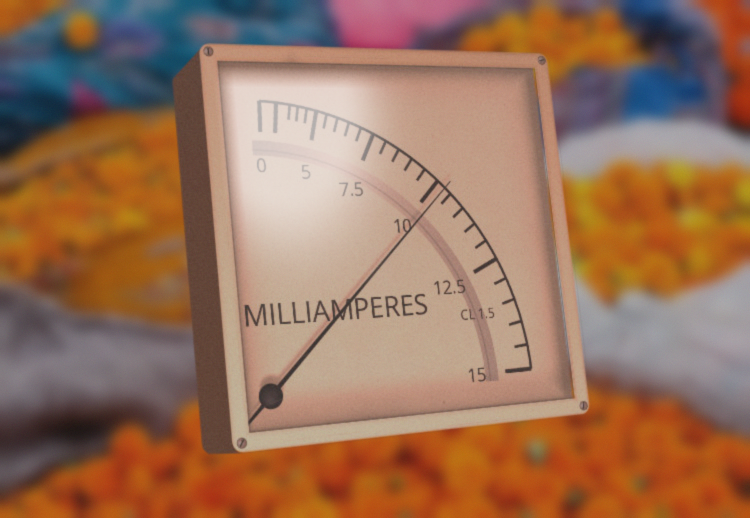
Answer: 10.25 mA
